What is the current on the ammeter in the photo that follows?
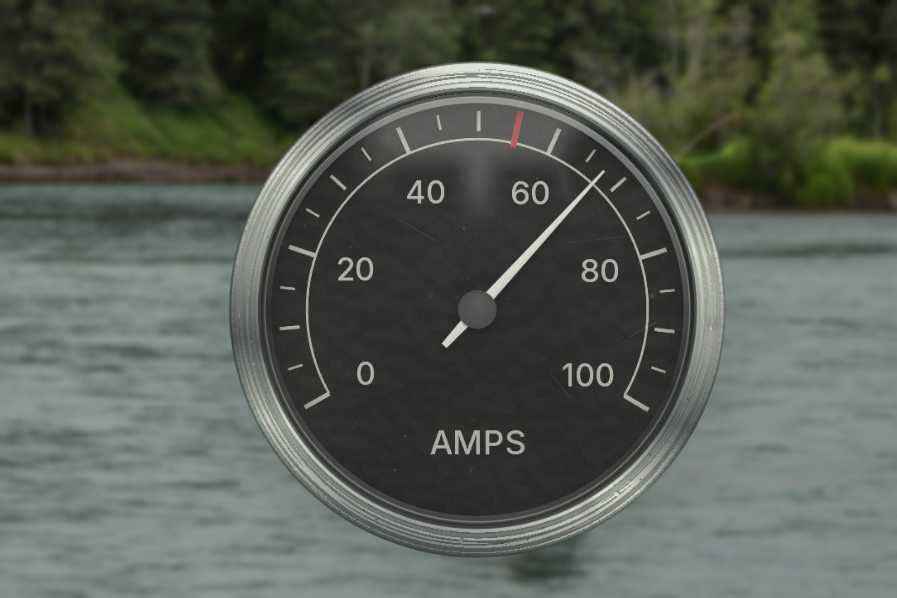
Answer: 67.5 A
